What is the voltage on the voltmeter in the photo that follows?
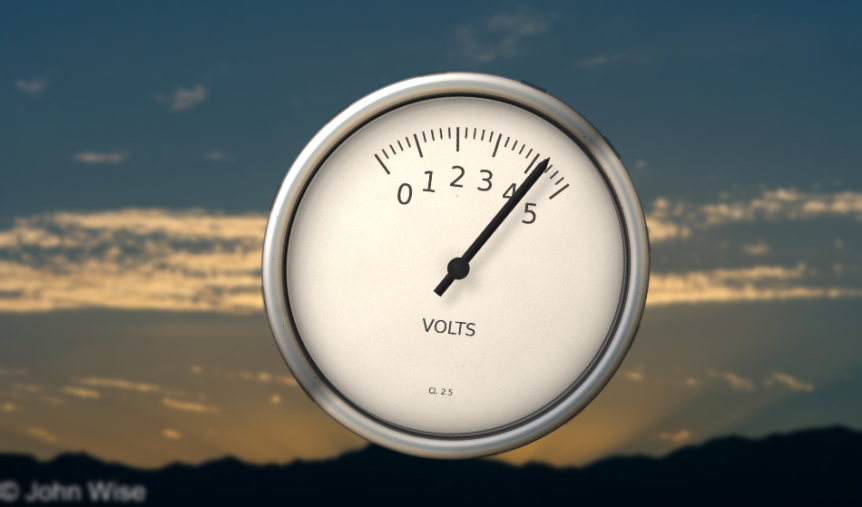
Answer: 4.2 V
